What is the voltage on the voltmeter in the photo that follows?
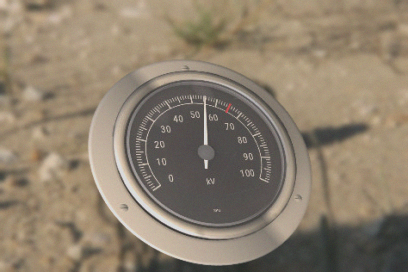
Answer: 55 kV
